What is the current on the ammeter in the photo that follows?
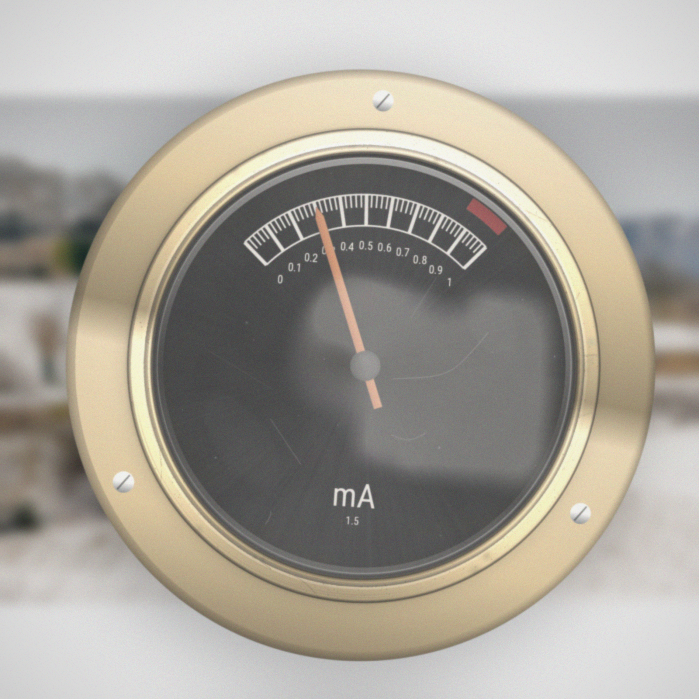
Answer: 0.3 mA
